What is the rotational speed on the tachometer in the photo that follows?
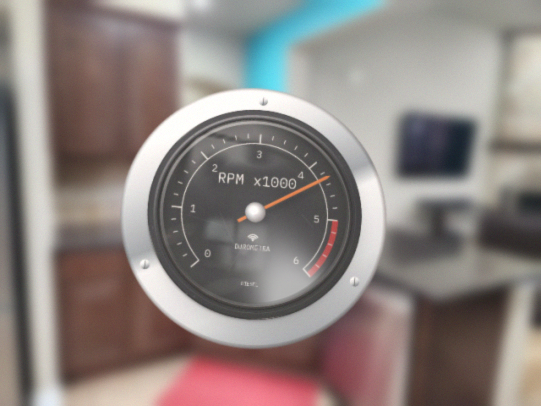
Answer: 4300 rpm
